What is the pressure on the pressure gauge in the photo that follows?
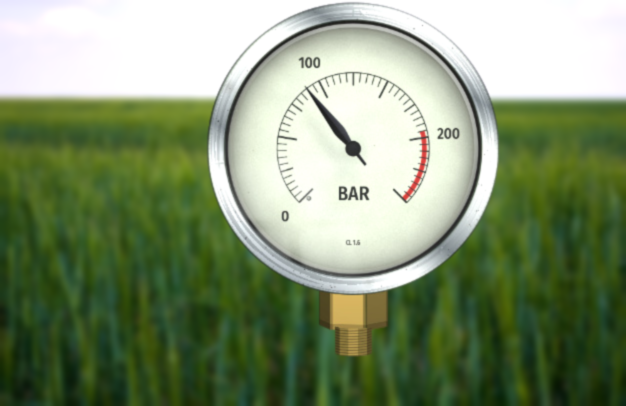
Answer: 90 bar
